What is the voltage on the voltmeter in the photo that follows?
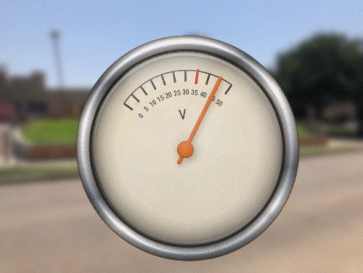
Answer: 45 V
